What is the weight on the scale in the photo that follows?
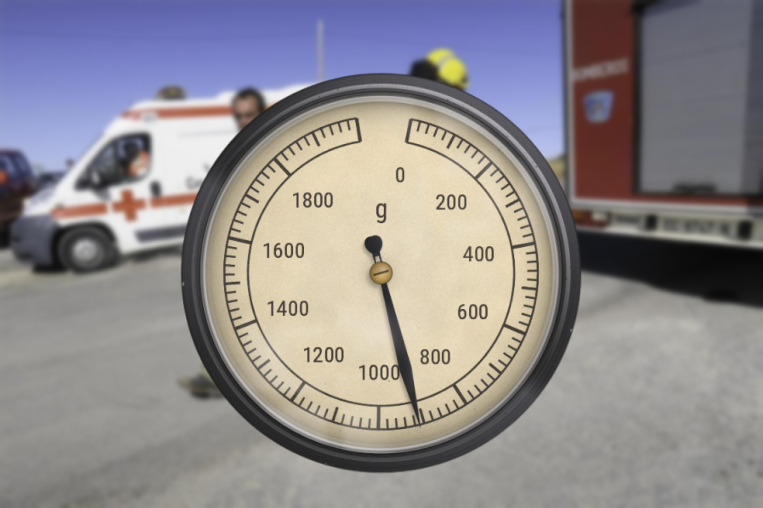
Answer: 910 g
